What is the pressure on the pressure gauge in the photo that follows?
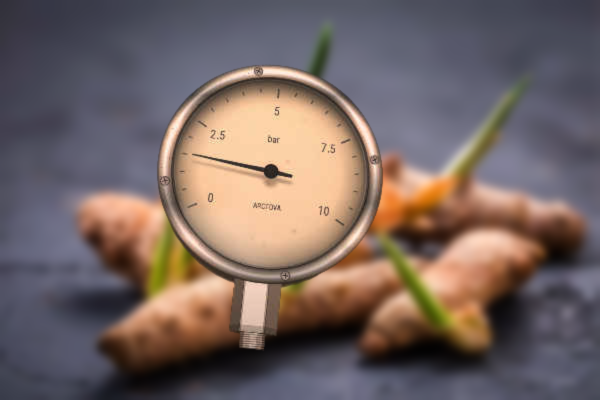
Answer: 1.5 bar
